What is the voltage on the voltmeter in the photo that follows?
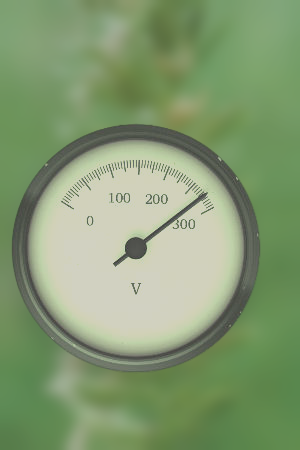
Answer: 275 V
